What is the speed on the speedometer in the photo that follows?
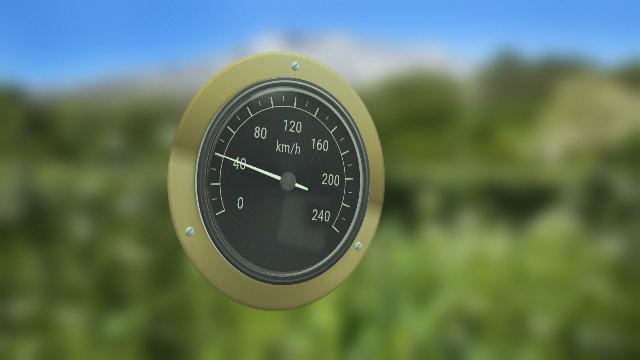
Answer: 40 km/h
